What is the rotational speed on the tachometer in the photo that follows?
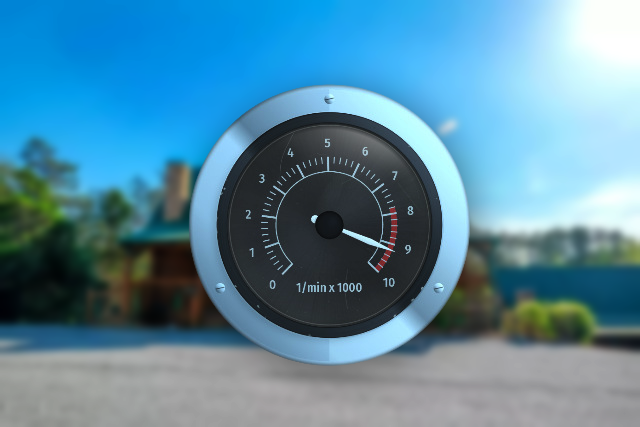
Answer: 9200 rpm
